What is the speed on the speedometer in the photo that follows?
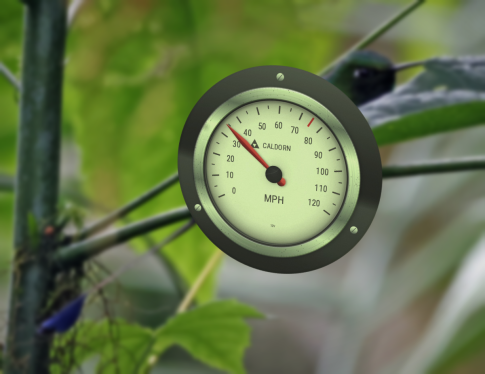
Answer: 35 mph
